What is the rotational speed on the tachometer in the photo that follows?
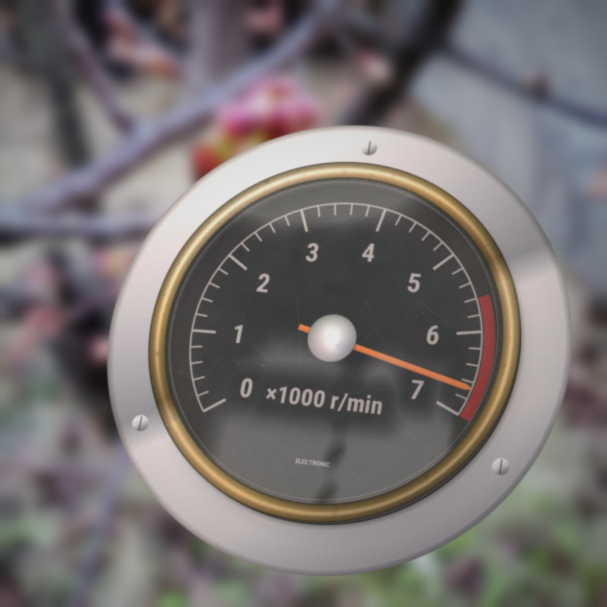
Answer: 6700 rpm
